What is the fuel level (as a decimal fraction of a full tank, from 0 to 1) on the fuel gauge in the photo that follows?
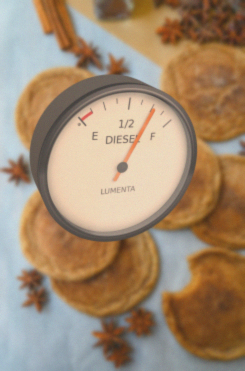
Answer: 0.75
